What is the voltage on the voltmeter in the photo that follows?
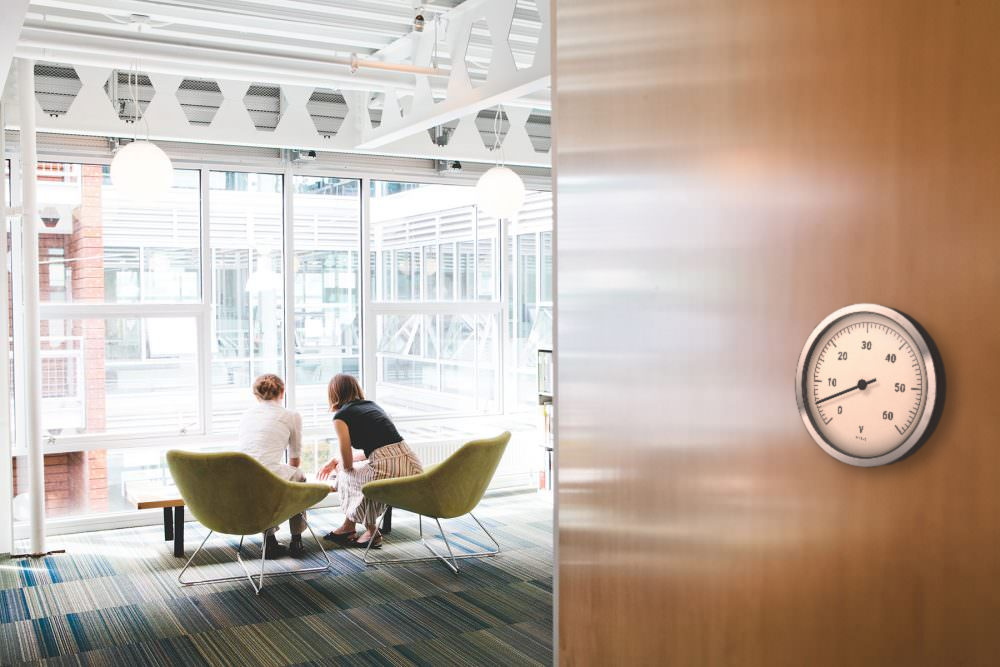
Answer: 5 V
